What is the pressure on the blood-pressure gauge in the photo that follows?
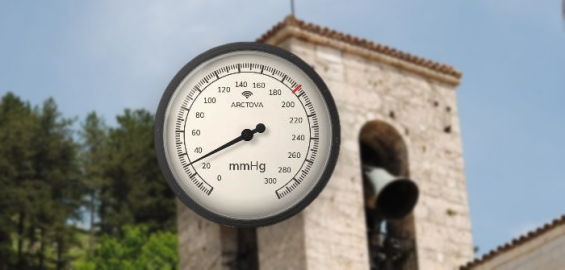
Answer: 30 mmHg
